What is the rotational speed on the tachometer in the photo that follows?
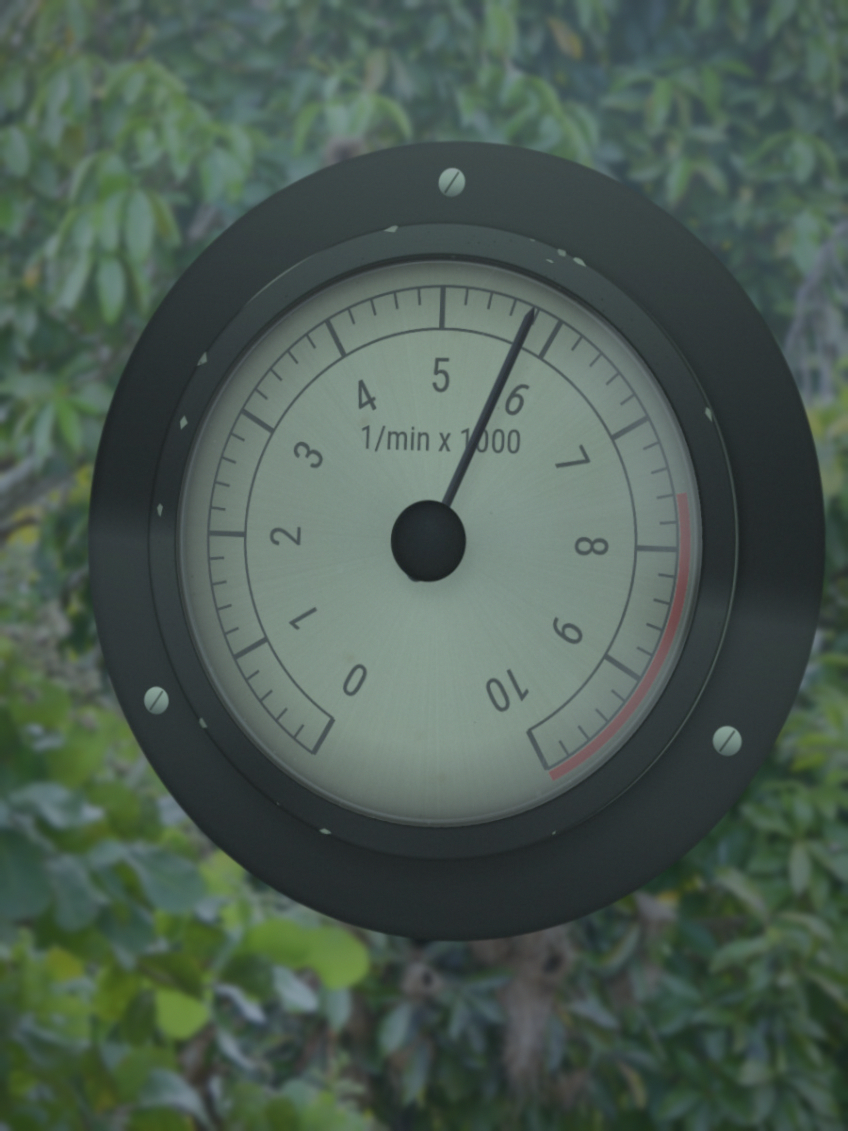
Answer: 5800 rpm
